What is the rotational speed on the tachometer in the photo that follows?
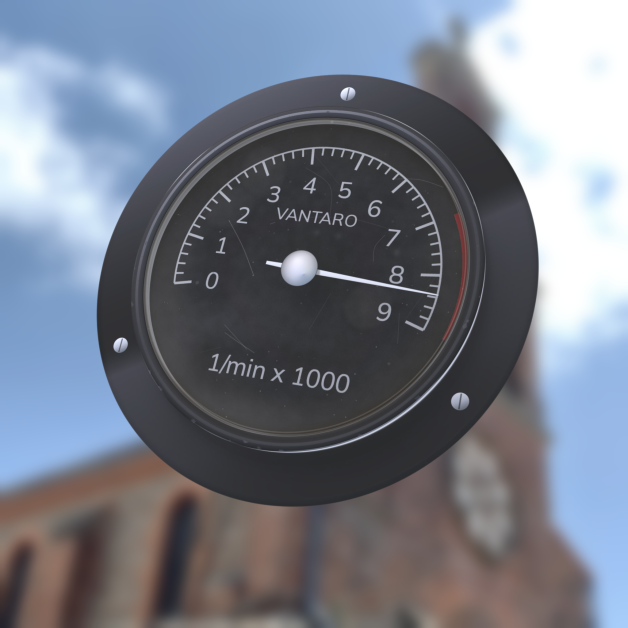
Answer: 8400 rpm
